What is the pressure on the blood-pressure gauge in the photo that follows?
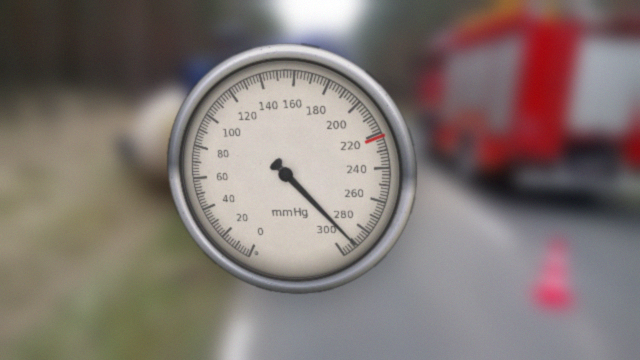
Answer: 290 mmHg
